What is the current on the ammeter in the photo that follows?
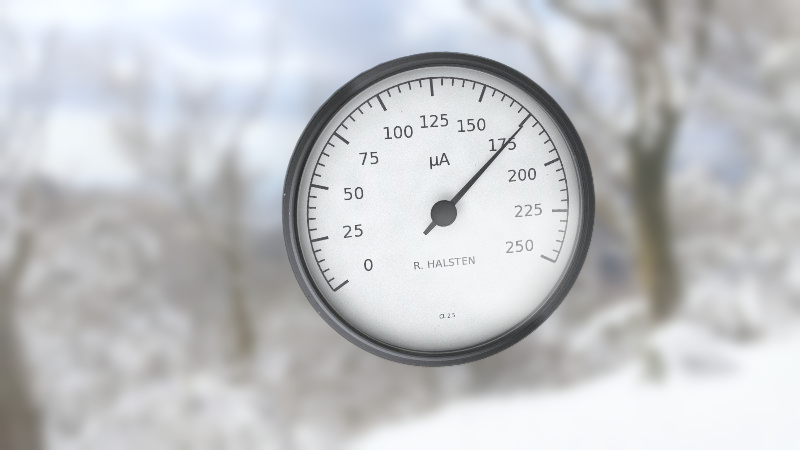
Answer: 175 µA
